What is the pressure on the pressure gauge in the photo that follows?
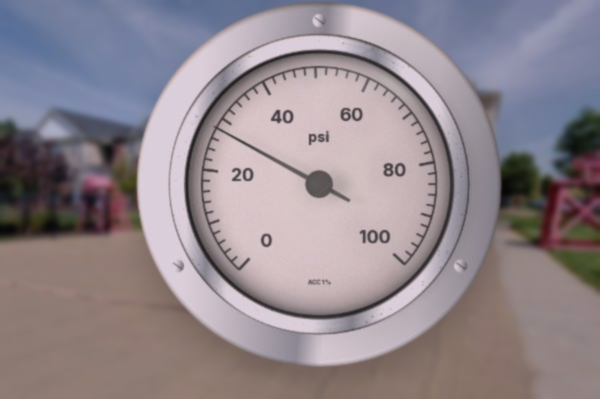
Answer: 28 psi
